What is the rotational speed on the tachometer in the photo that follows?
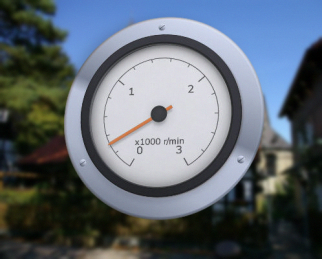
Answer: 300 rpm
